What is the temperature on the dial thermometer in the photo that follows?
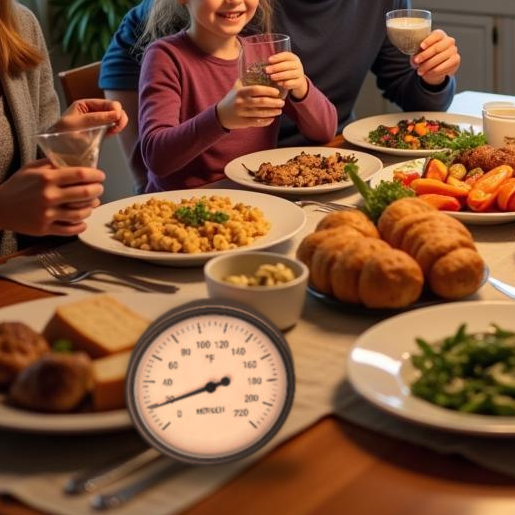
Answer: 20 °F
